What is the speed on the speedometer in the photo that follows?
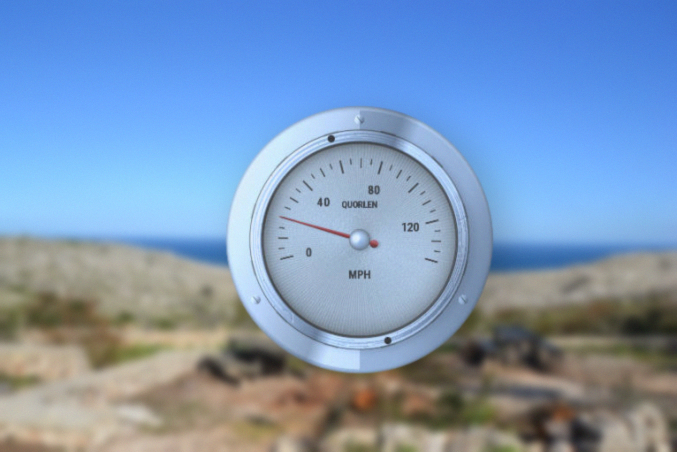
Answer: 20 mph
